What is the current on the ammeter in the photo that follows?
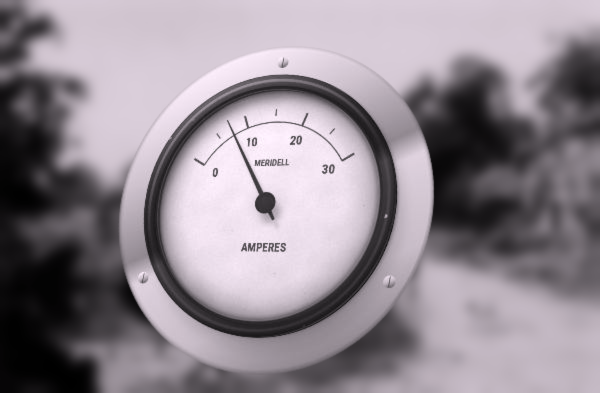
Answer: 7.5 A
